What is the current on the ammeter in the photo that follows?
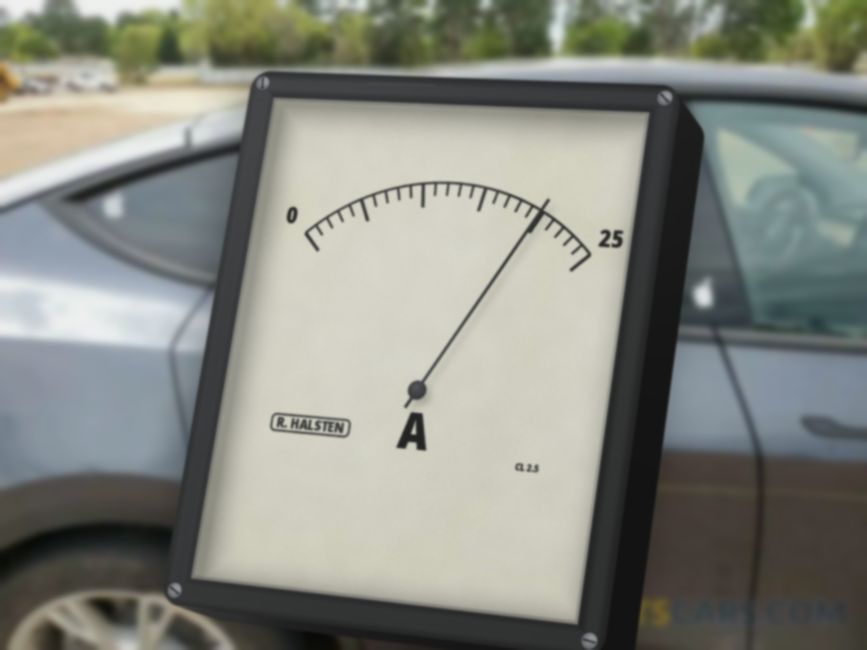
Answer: 20 A
